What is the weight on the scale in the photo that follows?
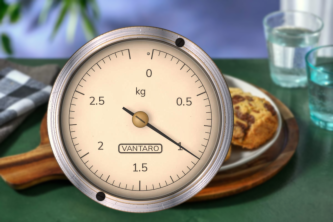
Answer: 1 kg
